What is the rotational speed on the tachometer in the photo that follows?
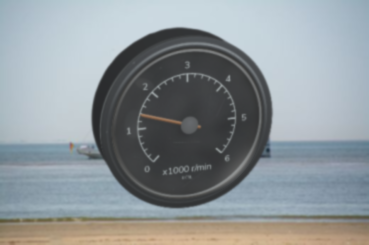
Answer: 1400 rpm
